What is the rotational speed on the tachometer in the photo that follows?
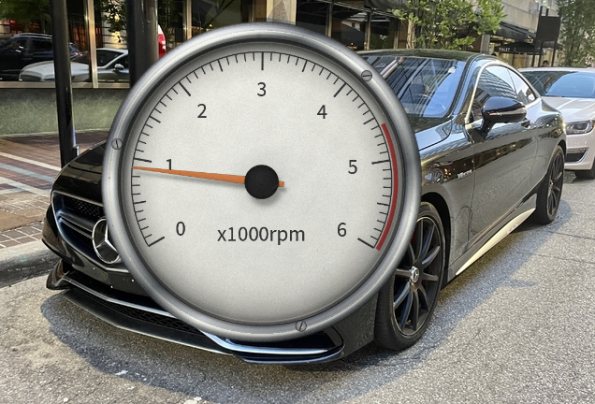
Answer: 900 rpm
